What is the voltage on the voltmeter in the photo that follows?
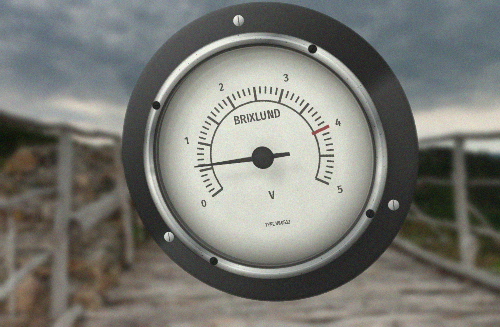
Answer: 0.6 V
